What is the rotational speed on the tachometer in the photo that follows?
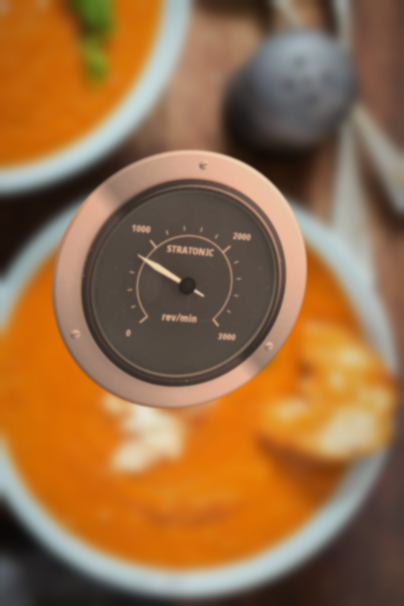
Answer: 800 rpm
